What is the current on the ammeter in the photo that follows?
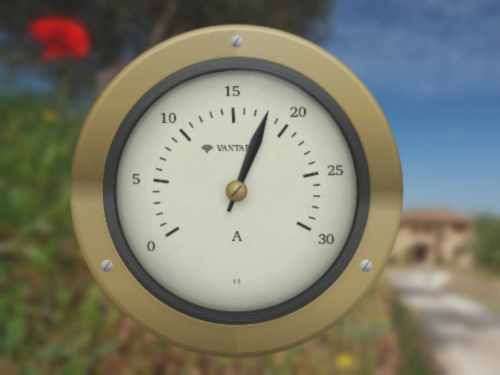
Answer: 18 A
